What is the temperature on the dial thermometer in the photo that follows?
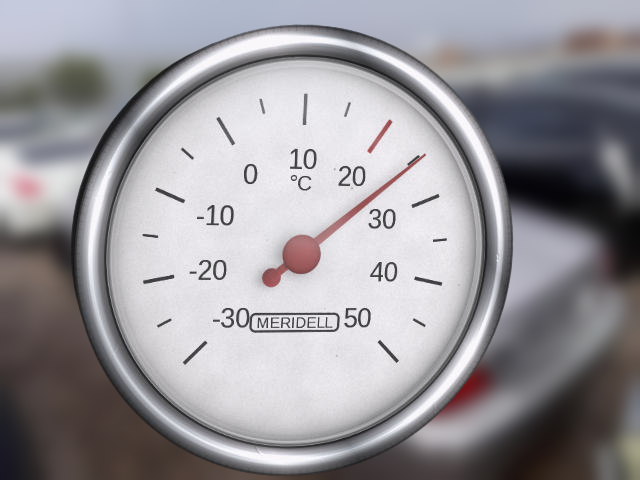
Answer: 25 °C
